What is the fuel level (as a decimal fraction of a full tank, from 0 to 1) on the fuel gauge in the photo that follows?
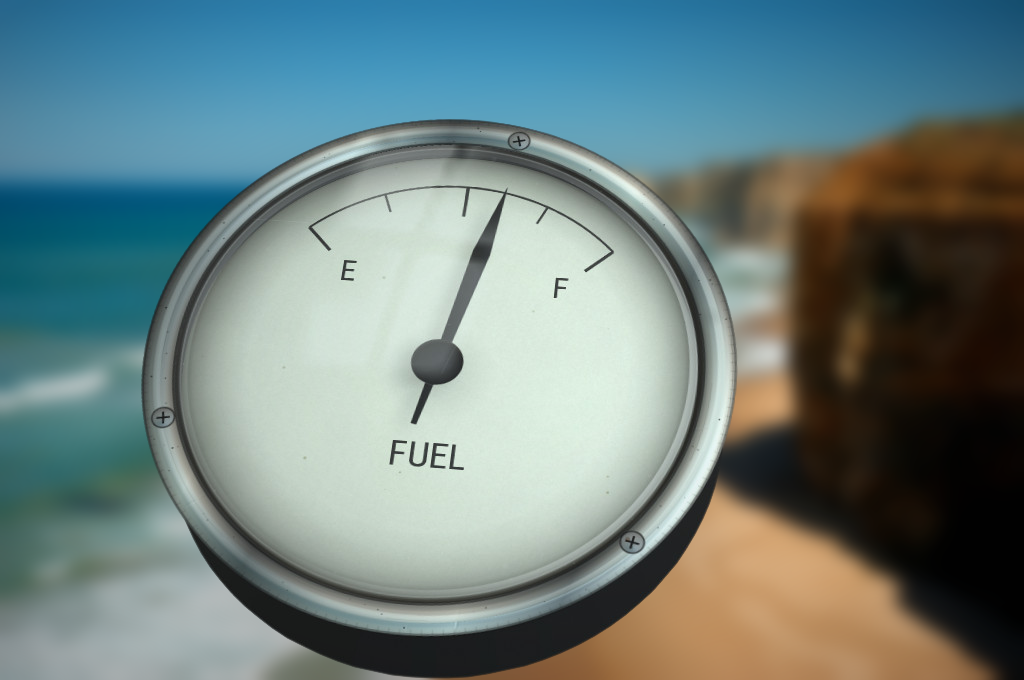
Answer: 0.625
